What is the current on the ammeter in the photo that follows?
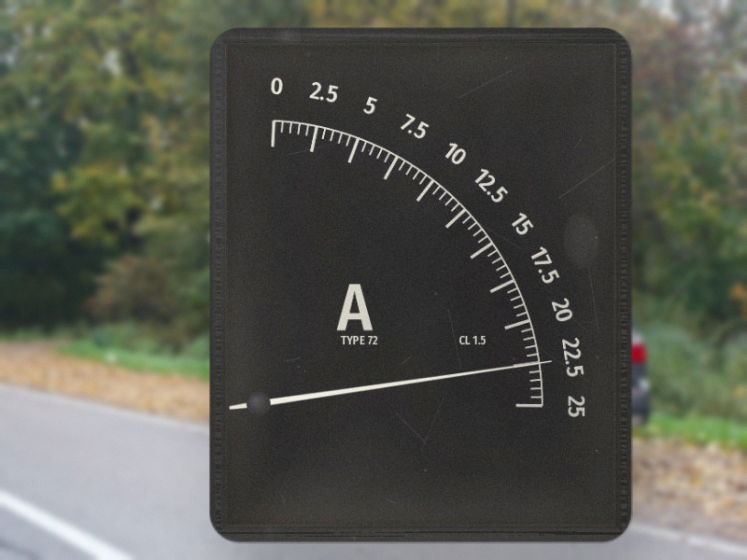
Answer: 22.5 A
